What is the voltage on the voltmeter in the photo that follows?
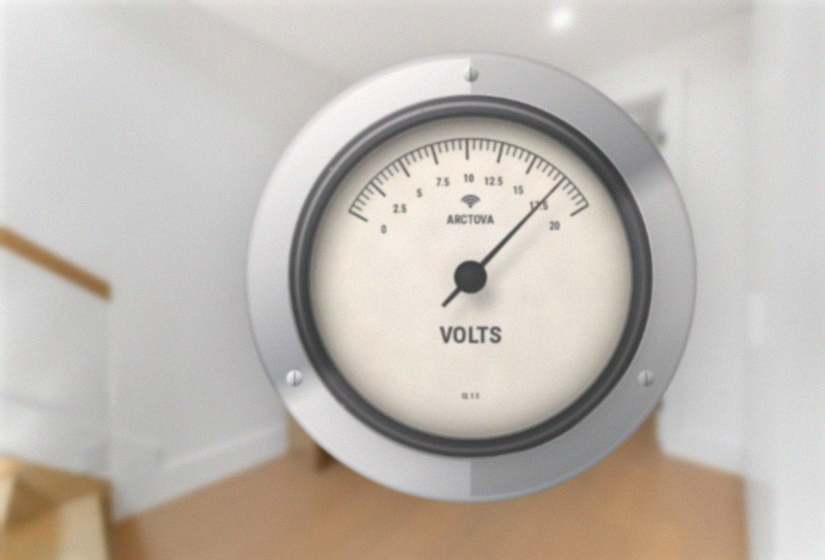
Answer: 17.5 V
